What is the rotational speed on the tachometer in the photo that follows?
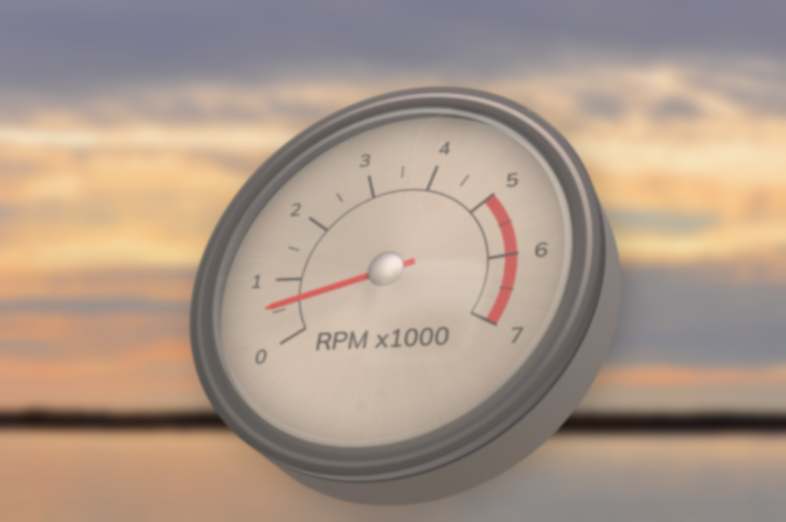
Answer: 500 rpm
